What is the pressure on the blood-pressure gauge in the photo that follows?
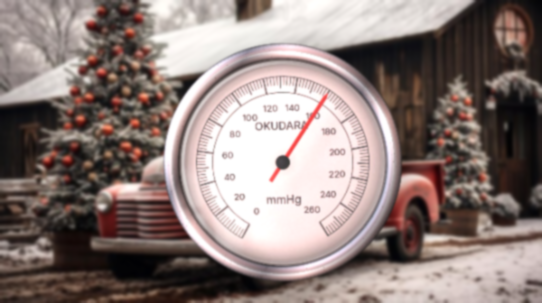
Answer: 160 mmHg
